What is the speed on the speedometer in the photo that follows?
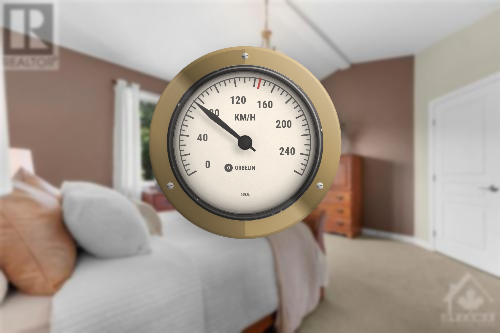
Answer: 75 km/h
